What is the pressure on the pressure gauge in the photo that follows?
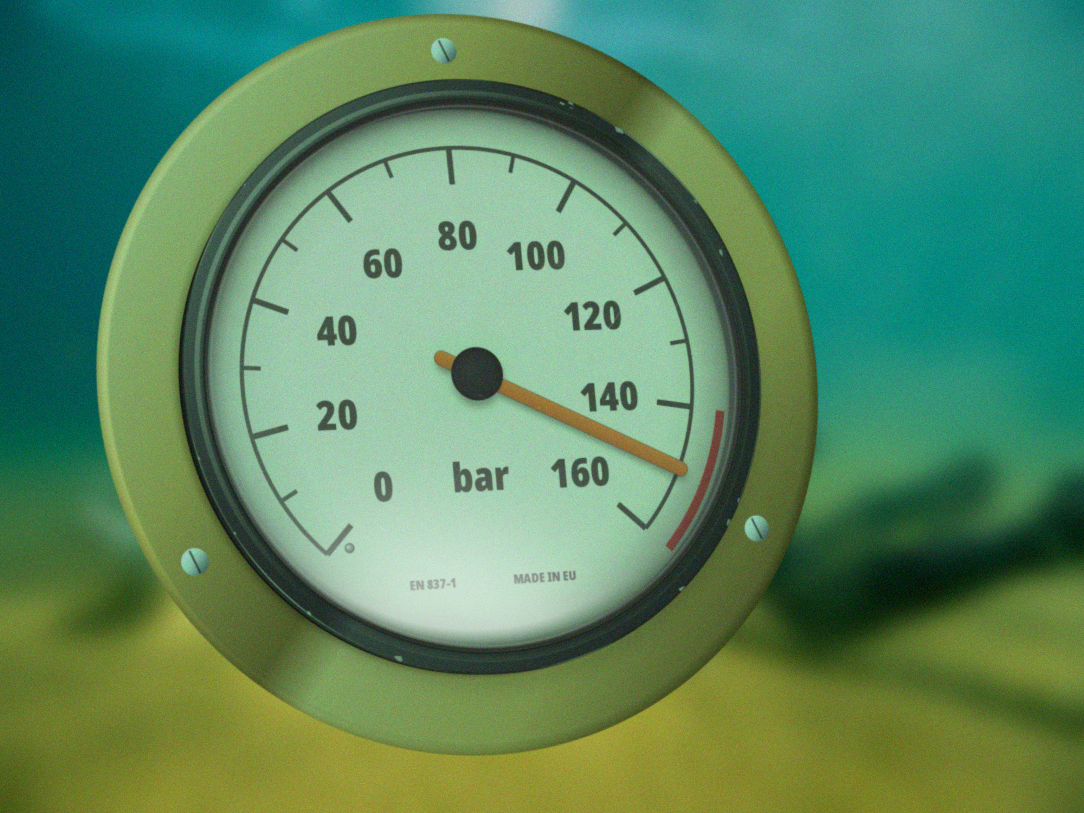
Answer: 150 bar
